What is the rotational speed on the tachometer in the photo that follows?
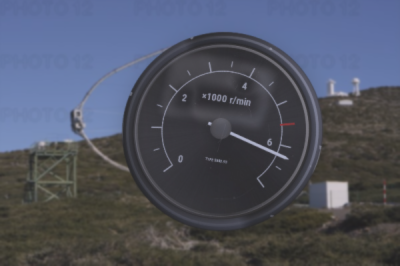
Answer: 6250 rpm
